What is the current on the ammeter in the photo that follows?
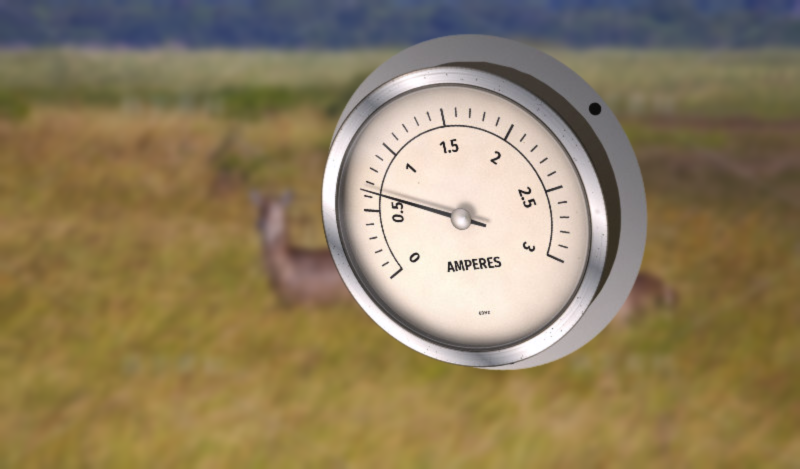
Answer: 0.65 A
